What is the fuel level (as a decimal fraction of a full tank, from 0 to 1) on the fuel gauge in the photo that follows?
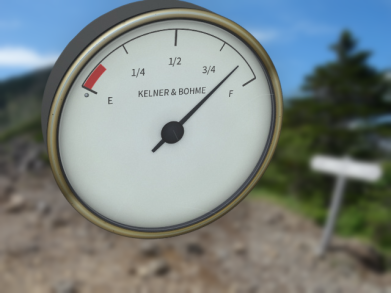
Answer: 0.875
